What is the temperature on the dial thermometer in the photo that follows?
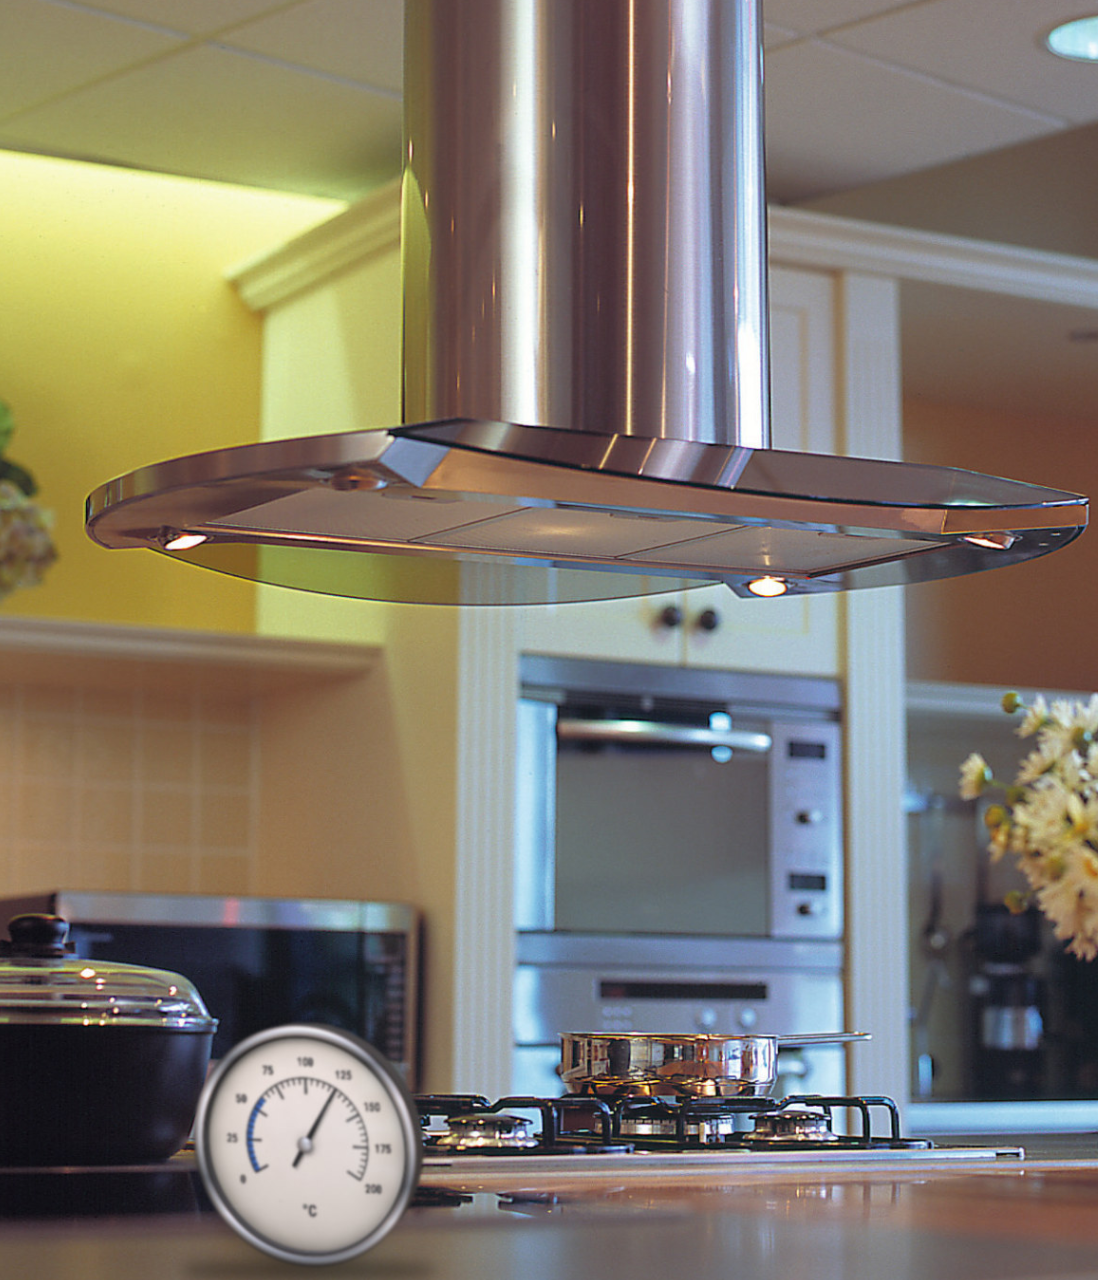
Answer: 125 °C
